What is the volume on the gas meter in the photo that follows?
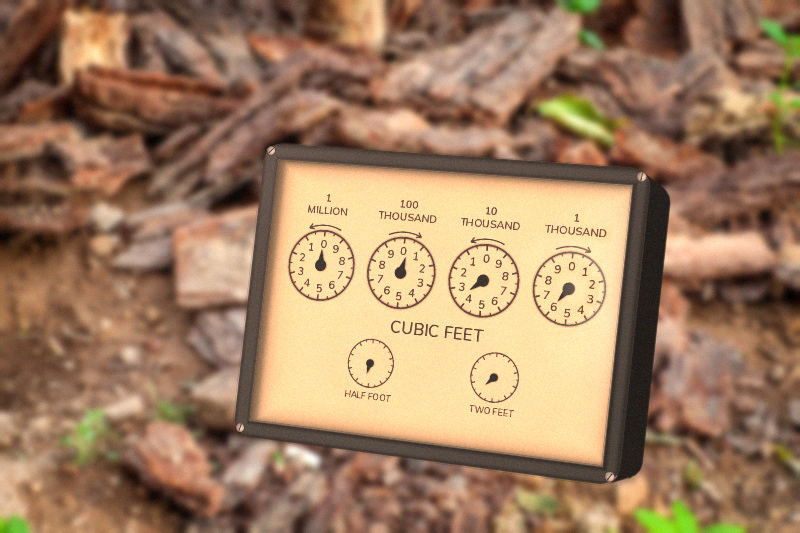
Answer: 3600 ft³
